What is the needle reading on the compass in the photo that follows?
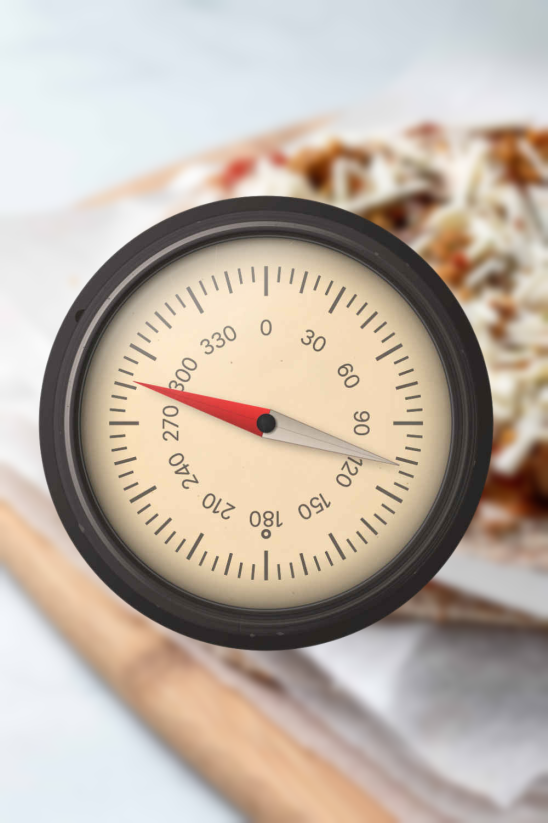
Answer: 287.5 °
